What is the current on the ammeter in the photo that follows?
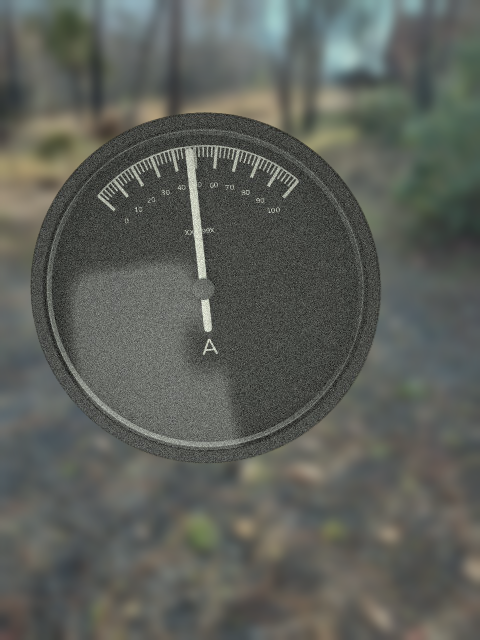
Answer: 48 A
